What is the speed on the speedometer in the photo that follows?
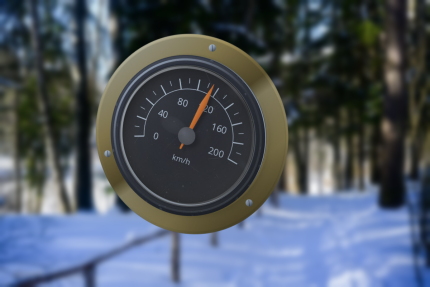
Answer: 115 km/h
